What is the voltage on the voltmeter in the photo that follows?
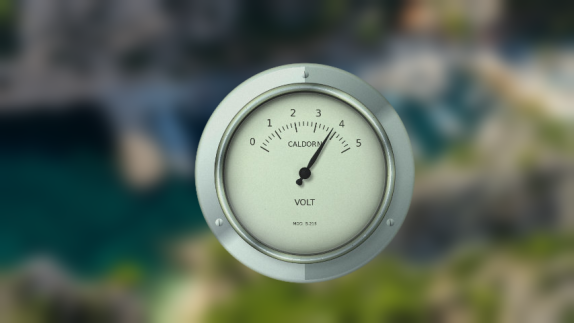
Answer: 3.8 V
